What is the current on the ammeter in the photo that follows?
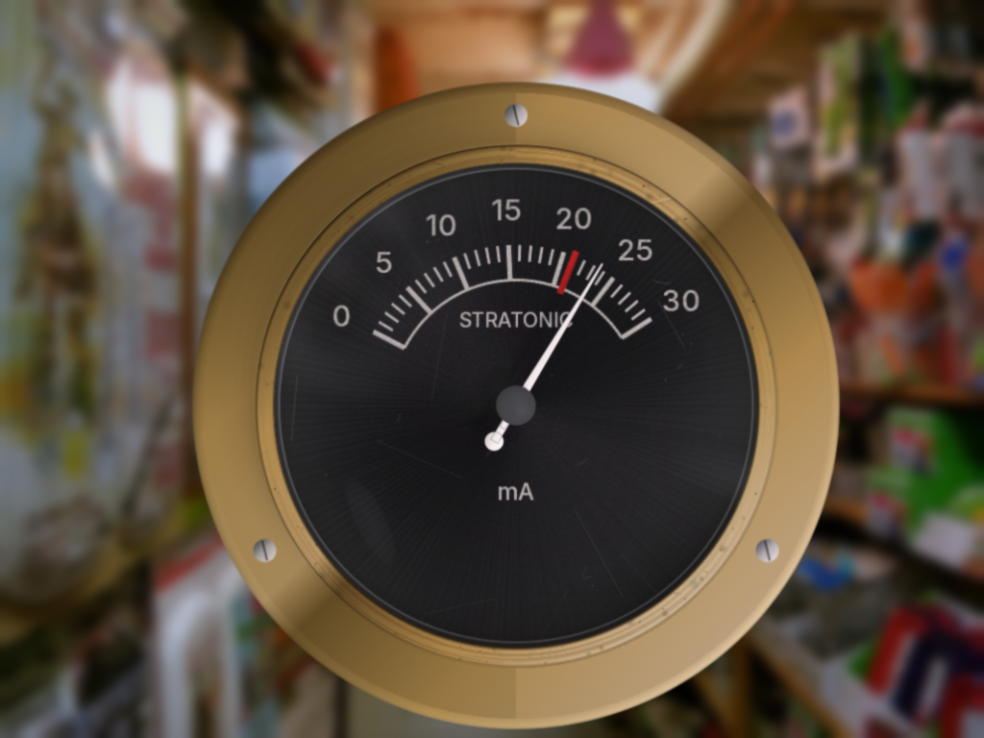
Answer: 23.5 mA
